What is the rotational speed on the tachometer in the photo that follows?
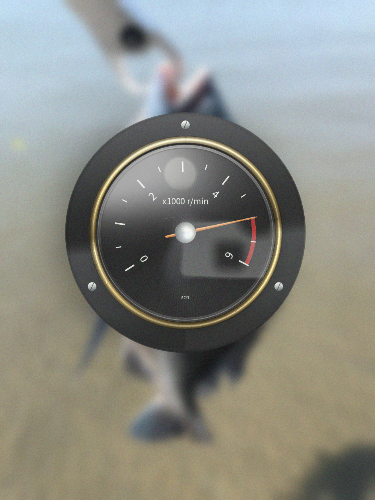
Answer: 5000 rpm
